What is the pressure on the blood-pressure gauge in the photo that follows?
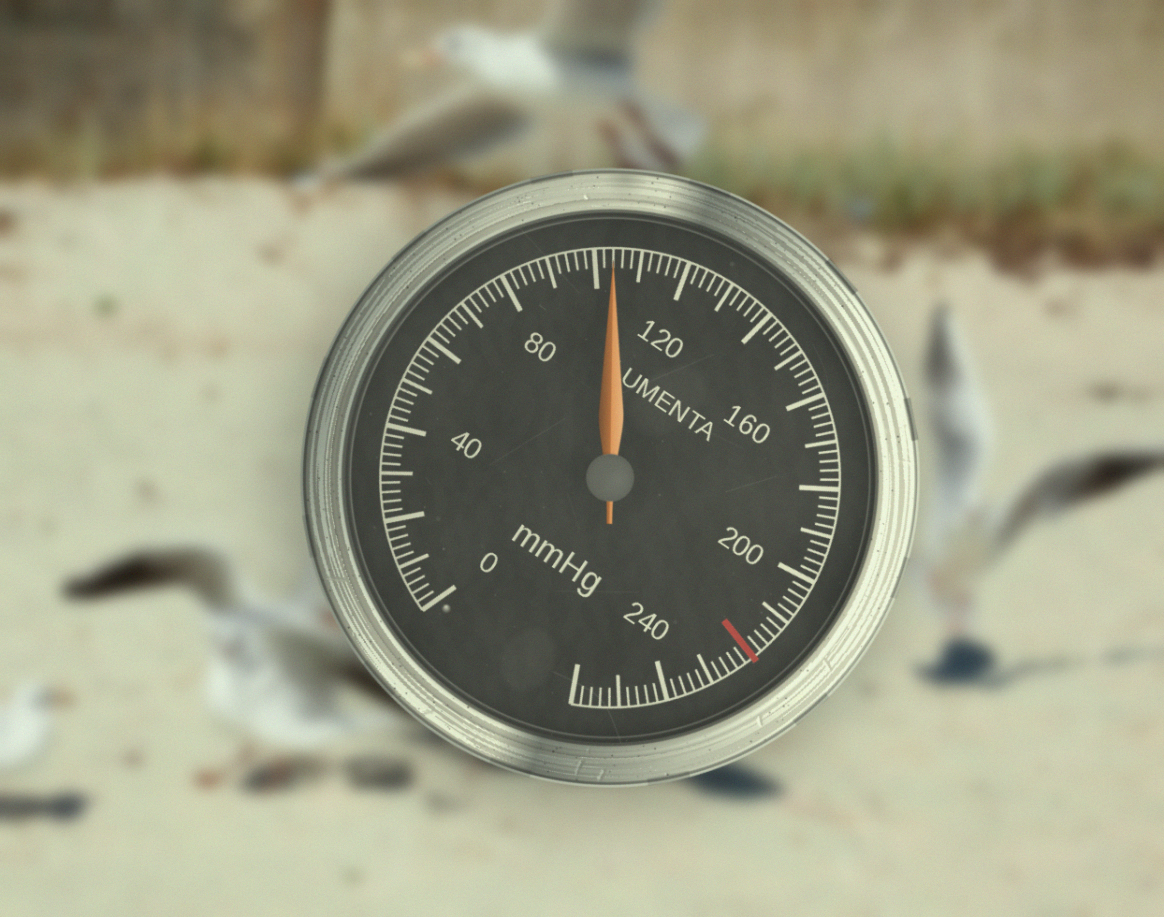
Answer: 104 mmHg
